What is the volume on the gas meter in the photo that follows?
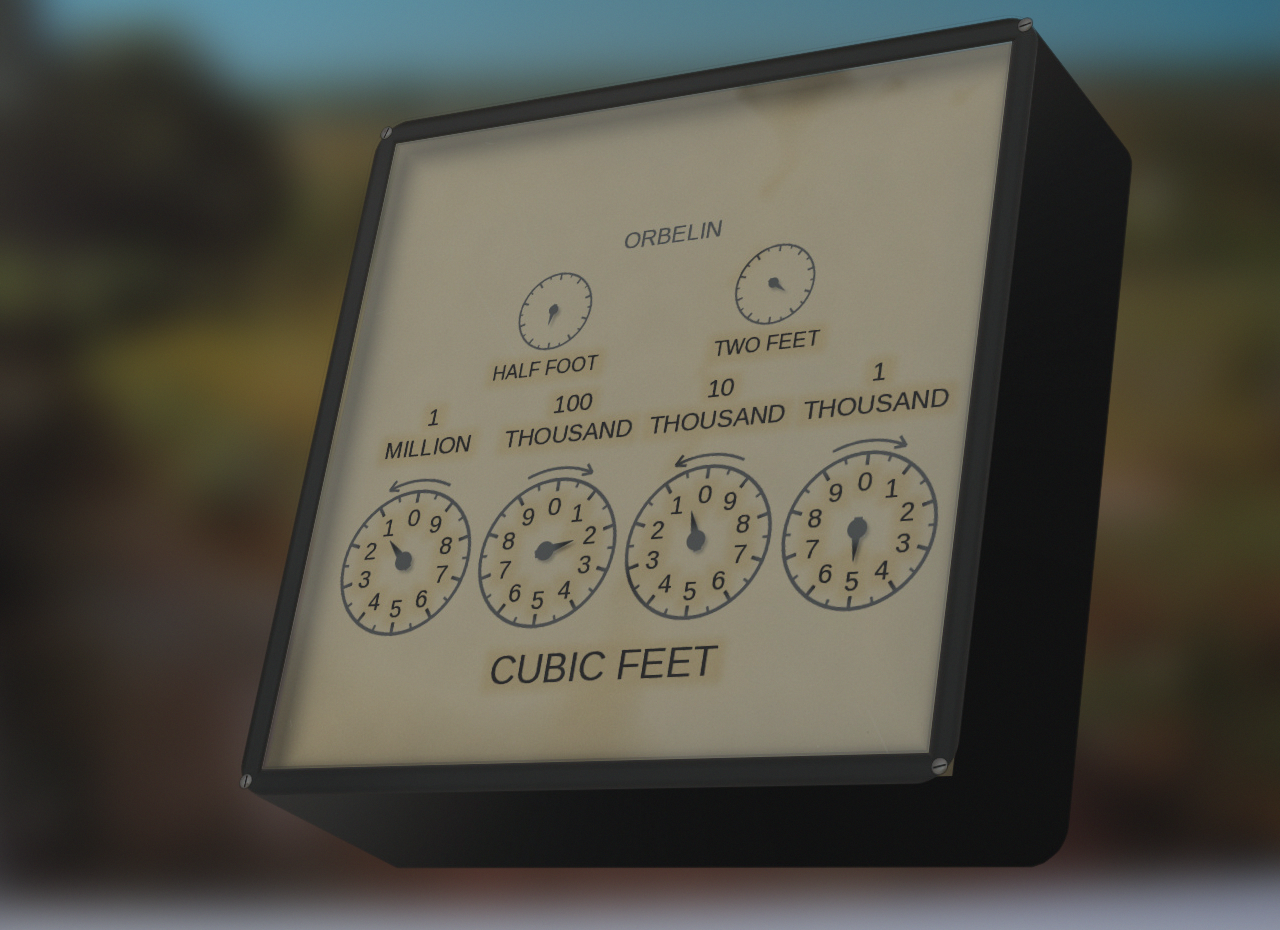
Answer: 120500 ft³
